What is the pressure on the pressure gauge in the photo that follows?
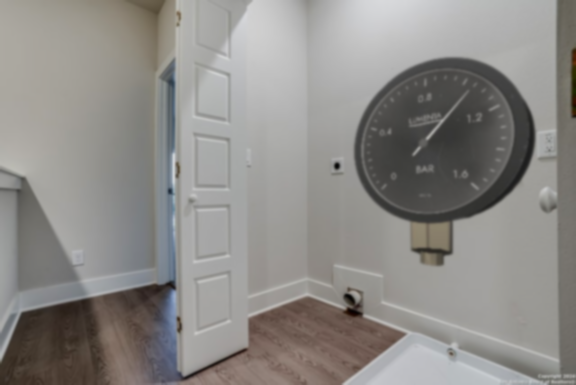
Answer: 1.05 bar
